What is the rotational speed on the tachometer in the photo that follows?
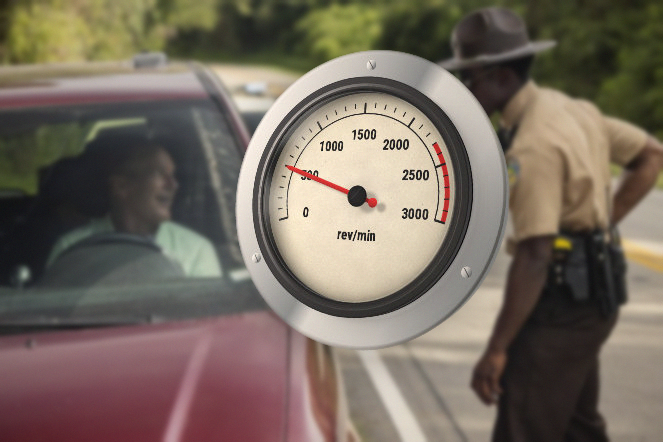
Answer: 500 rpm
